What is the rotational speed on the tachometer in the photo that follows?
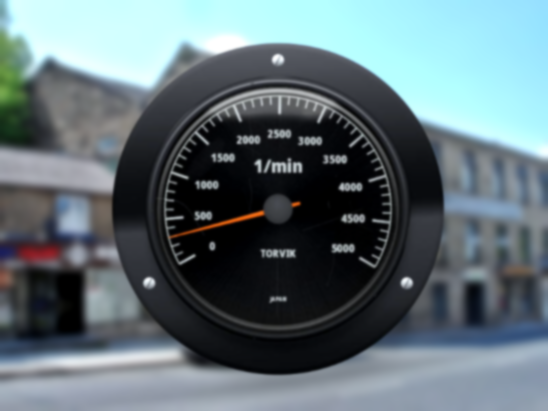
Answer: 300 rpm
